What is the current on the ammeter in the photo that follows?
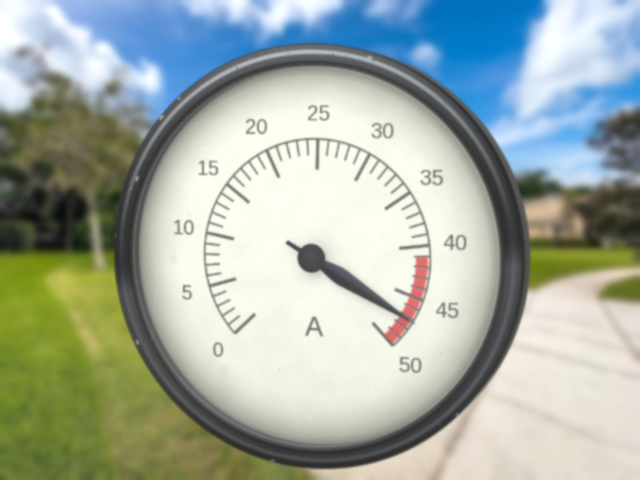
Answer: 47 A
